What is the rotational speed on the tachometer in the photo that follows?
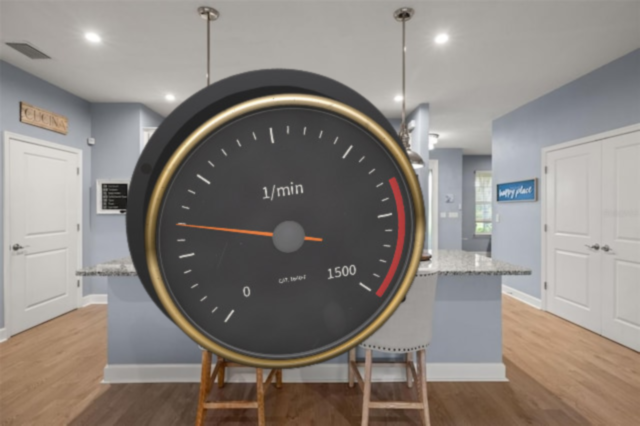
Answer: 350 rpm
